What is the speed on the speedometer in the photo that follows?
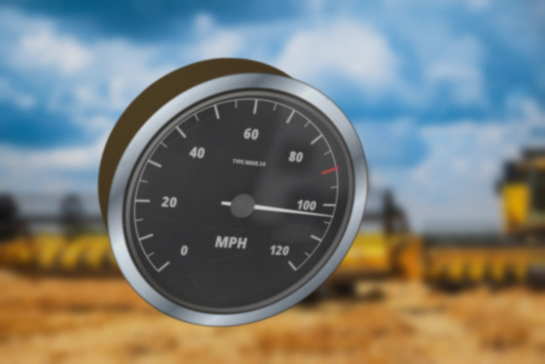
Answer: 102.5 mph
